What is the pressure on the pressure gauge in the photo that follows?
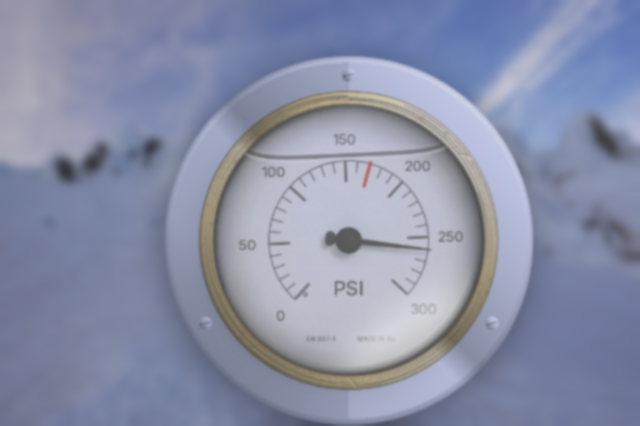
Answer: 260 psi
